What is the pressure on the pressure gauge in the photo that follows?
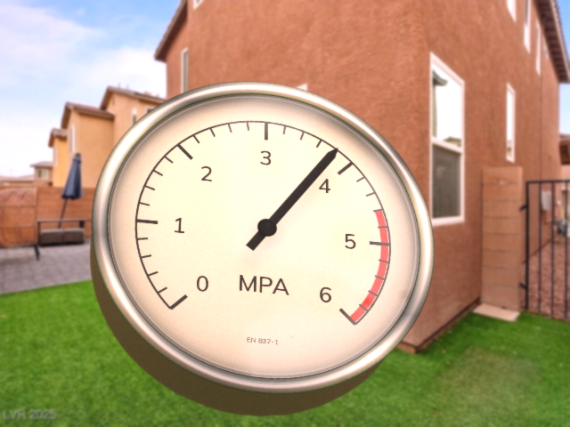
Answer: 3.8 MPa
